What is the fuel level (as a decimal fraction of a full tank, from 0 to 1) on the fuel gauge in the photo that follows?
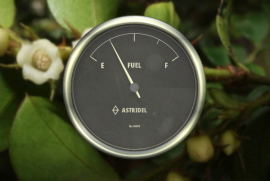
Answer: 0.25
